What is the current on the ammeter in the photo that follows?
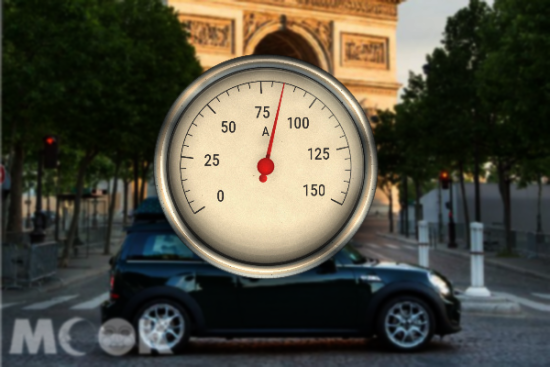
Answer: 85 A
